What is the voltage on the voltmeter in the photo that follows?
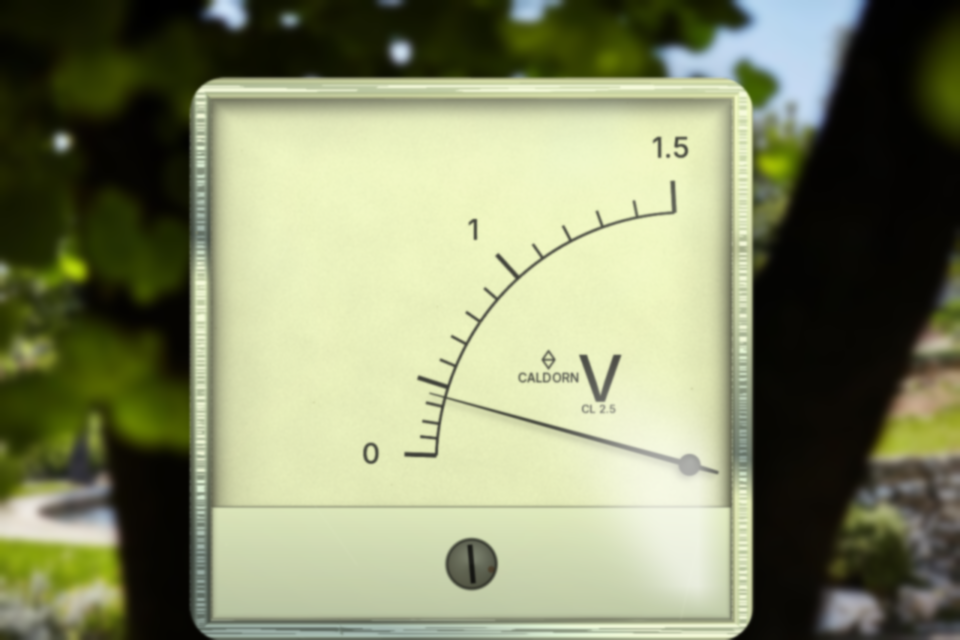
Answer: 0.45 V
